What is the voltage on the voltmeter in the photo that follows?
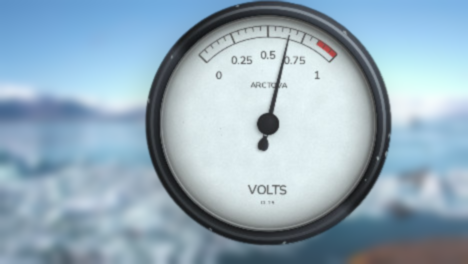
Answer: 0.65 V
